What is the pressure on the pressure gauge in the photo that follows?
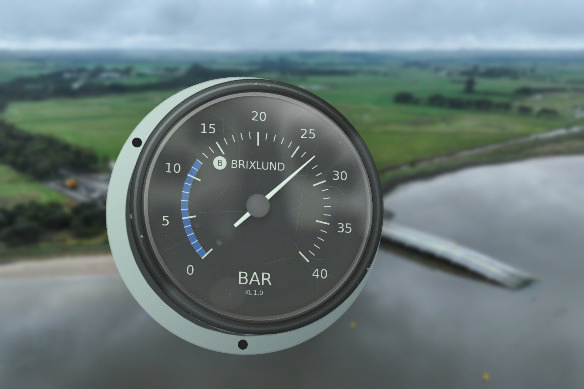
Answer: 27 bar
